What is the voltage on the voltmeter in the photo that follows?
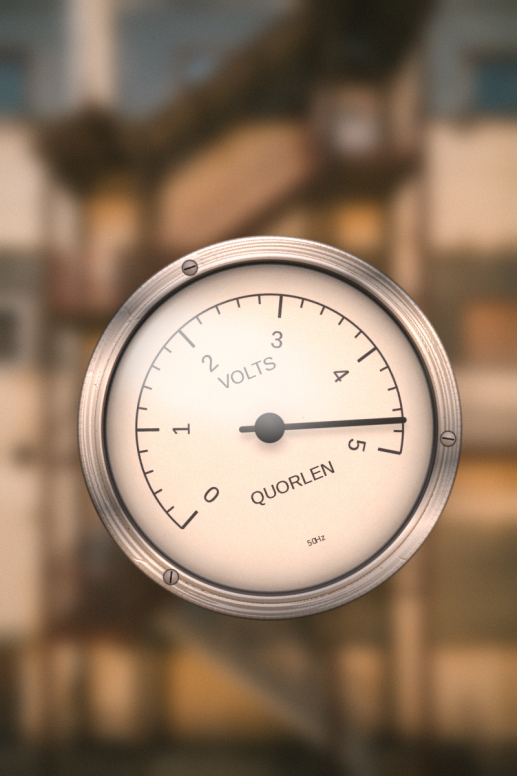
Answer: 4.7 V
